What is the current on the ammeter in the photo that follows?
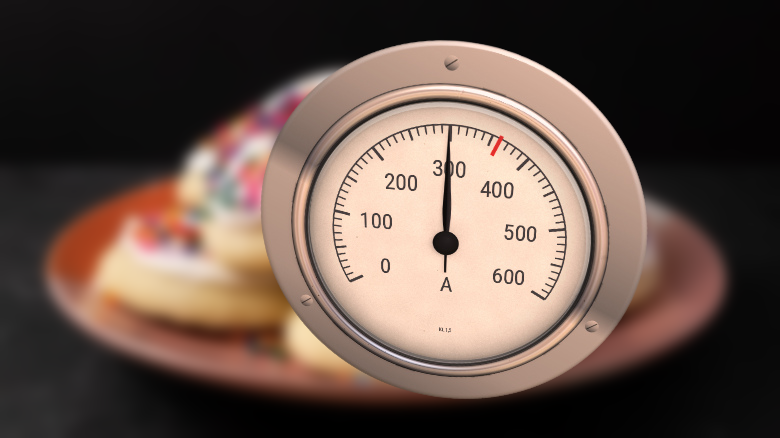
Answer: 300 A
